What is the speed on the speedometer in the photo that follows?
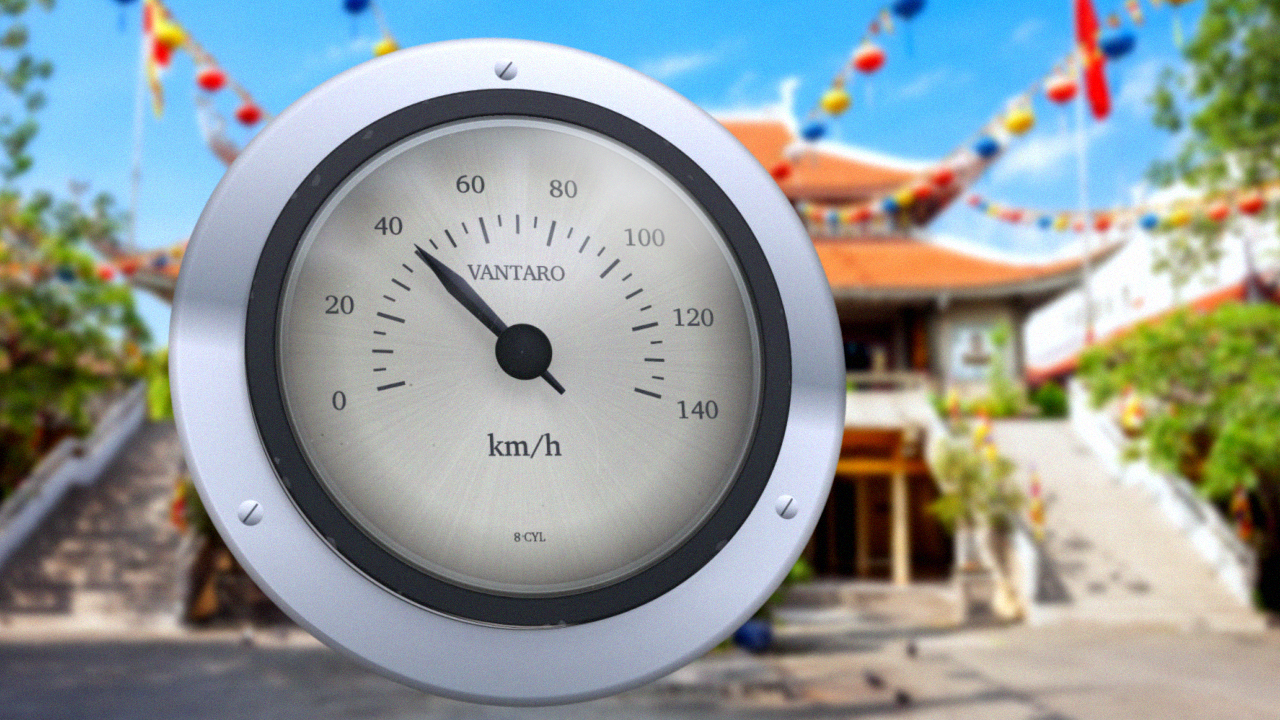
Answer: 40 km/h
